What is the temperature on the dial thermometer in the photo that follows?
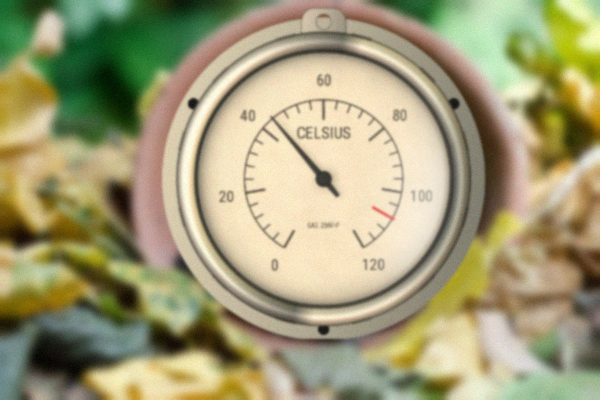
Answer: 44 °C
